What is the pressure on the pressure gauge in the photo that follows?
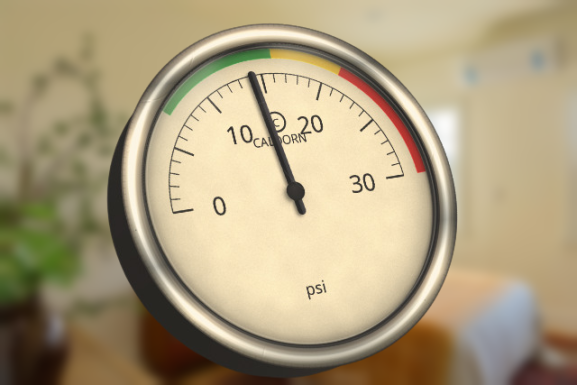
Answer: 14 psi
